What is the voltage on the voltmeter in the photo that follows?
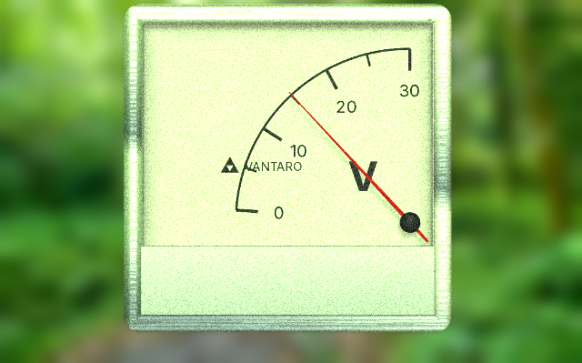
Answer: 15 V
